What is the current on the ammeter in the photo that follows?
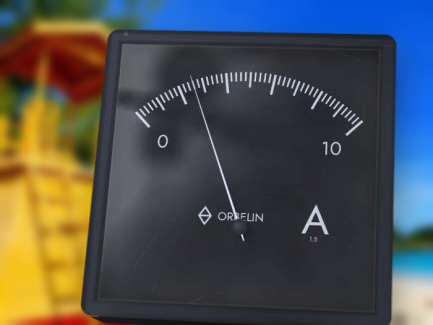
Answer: 2.6 A
